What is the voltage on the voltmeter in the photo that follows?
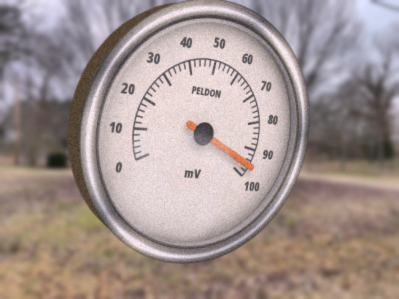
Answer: 96 mV
